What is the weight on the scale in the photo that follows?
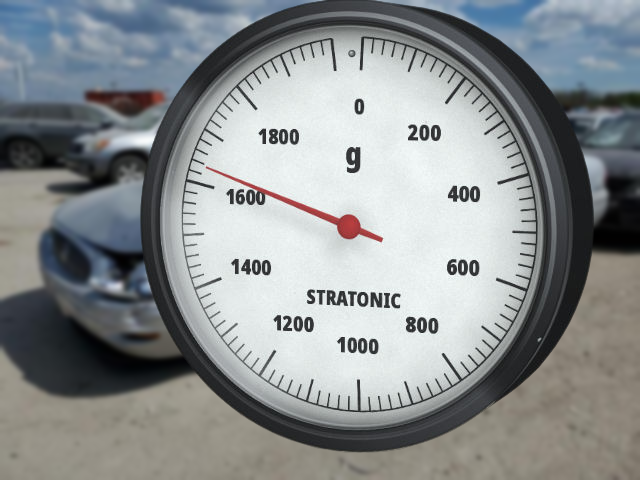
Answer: 1640 g
